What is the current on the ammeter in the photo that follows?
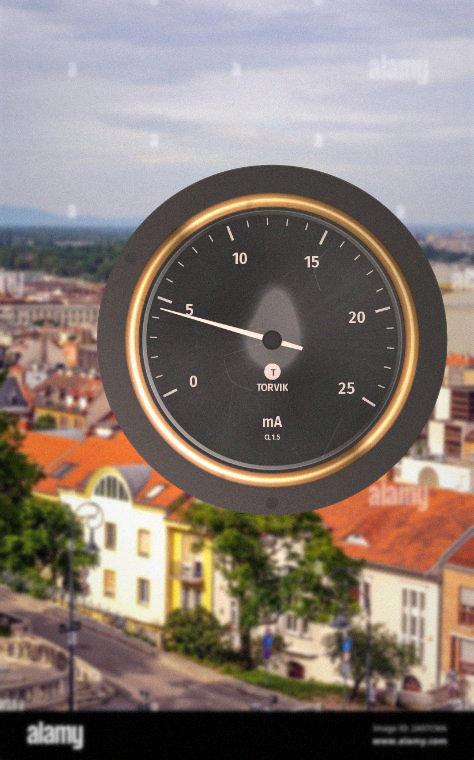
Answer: 4.5 mA
